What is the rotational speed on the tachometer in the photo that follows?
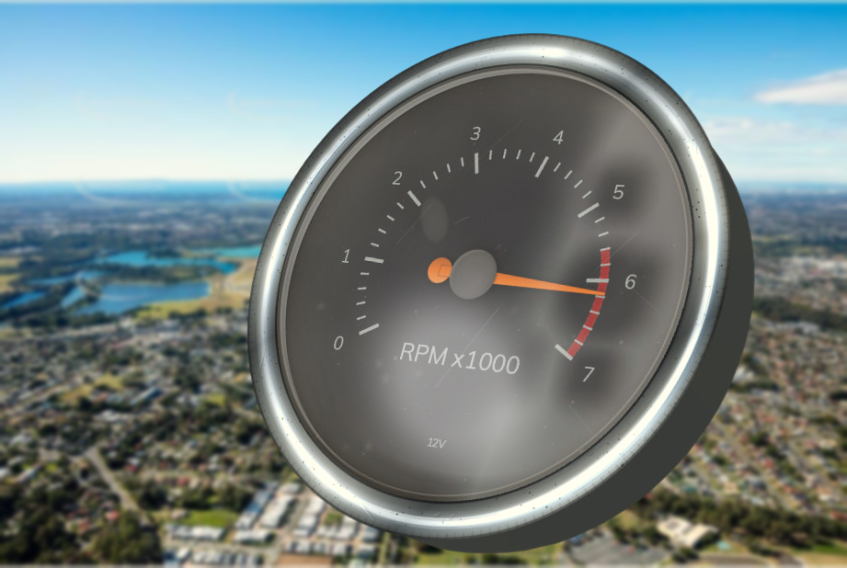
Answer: 6200 rpm
